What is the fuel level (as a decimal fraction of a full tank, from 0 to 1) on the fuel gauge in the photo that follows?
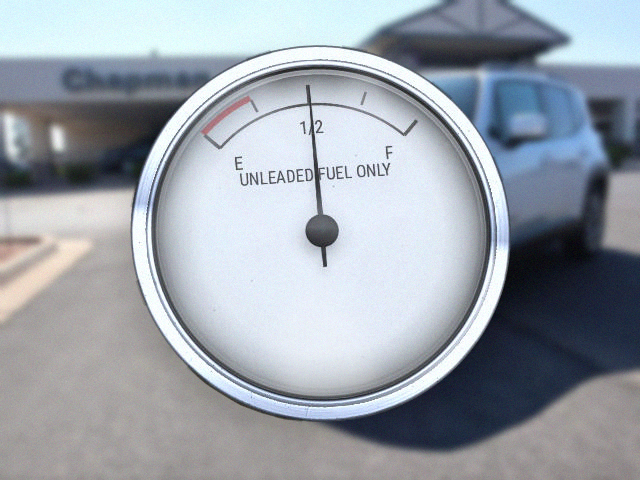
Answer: 0.5
